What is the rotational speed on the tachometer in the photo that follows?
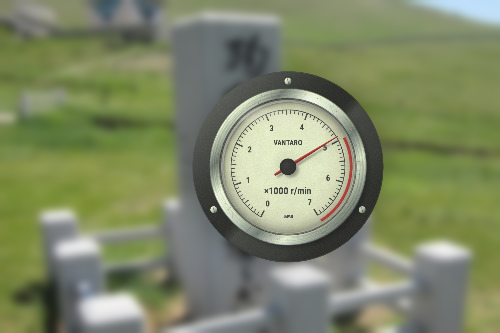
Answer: 4900 rpm
